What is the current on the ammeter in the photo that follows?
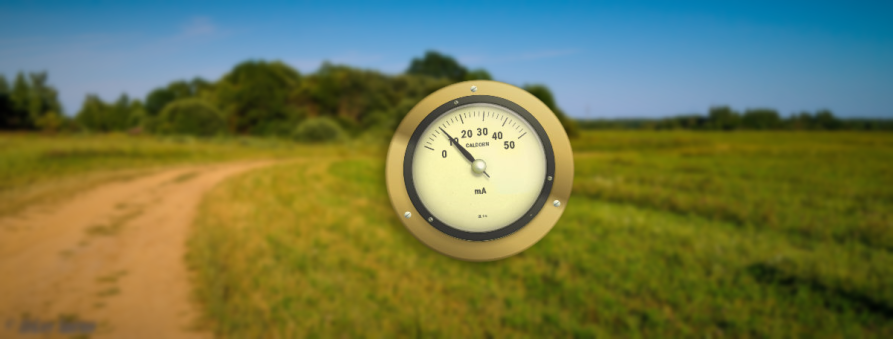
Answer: 10 mA
